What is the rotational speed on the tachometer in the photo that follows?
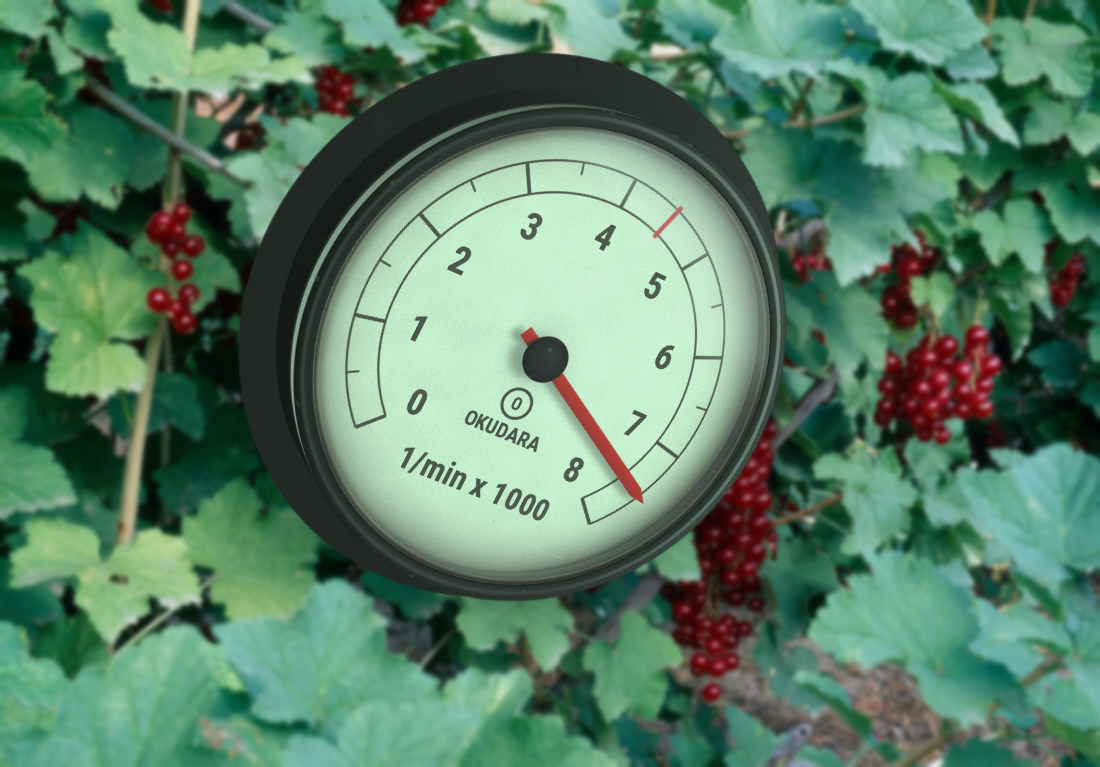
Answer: 7500 rpm
